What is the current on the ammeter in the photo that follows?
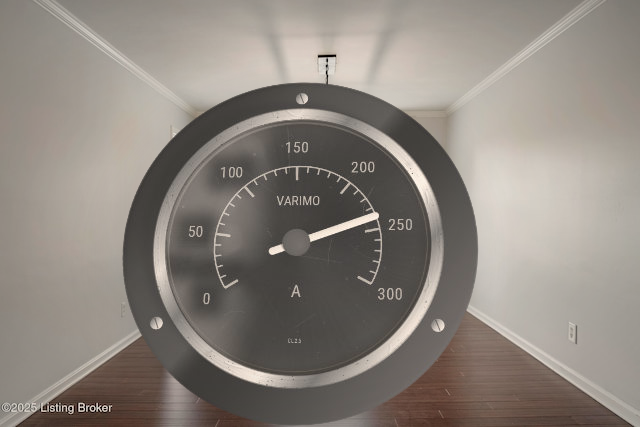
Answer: 240 A
